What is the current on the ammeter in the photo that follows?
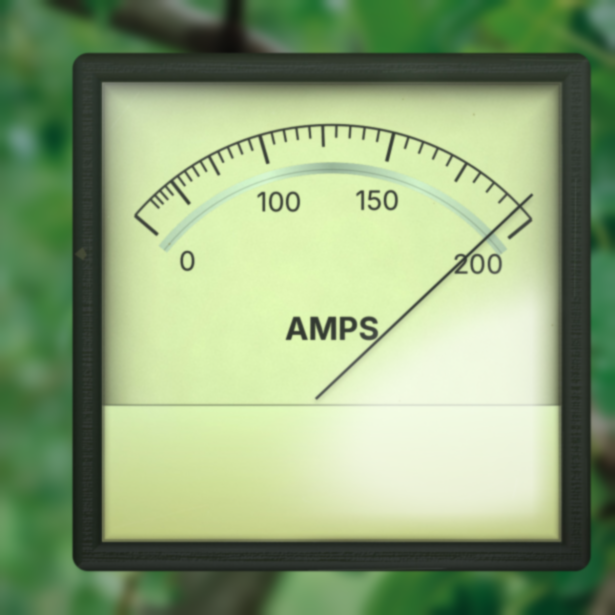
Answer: 195 A
